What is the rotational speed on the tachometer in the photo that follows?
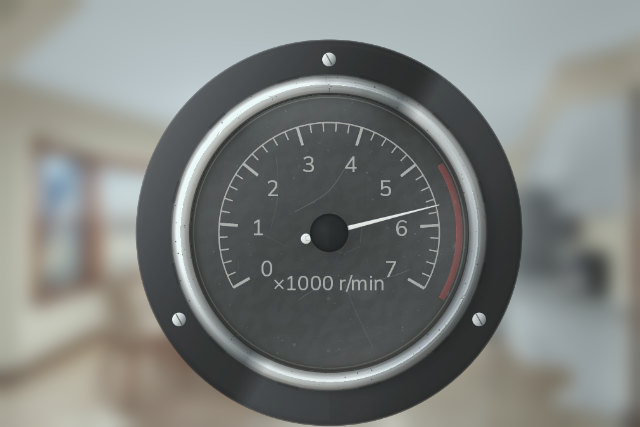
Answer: 5700 rpm
